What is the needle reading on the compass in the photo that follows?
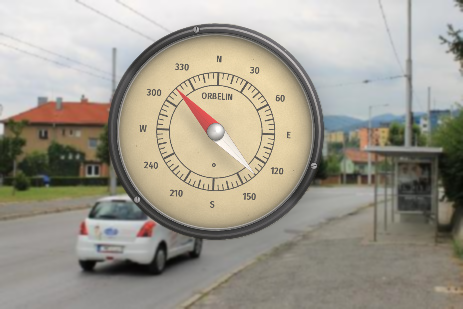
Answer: 315 °
